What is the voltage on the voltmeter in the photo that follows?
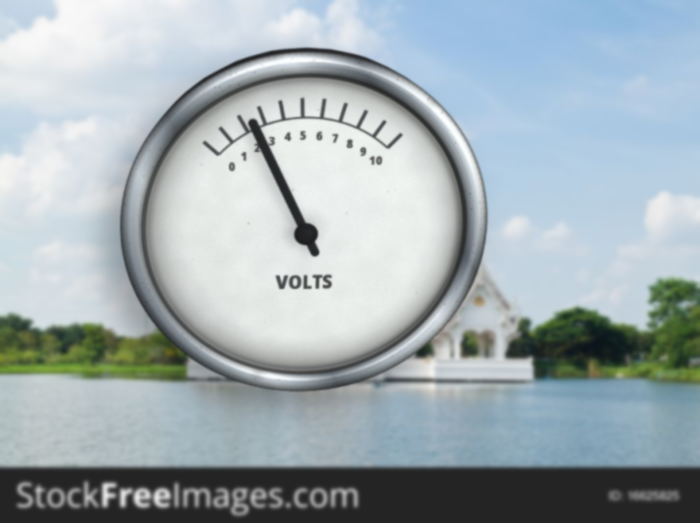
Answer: 2.5 V
